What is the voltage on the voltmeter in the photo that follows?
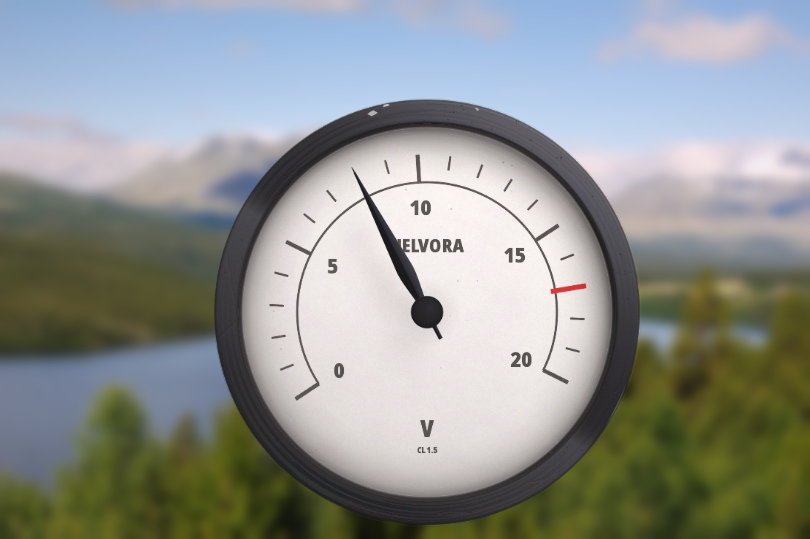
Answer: 8 V
